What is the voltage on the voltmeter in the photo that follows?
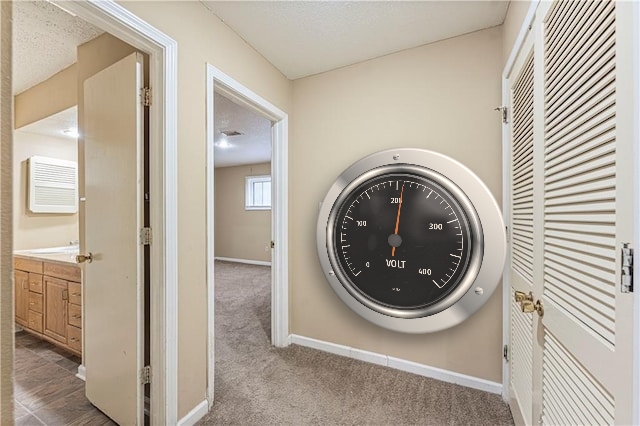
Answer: 210 V
